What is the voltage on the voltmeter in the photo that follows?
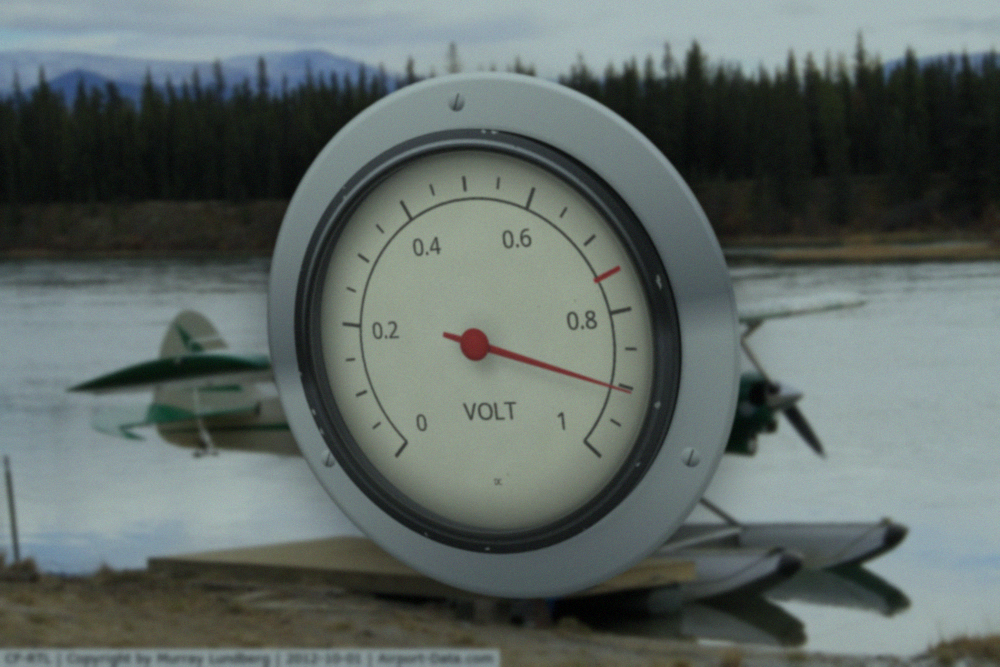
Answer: 0.9 V
